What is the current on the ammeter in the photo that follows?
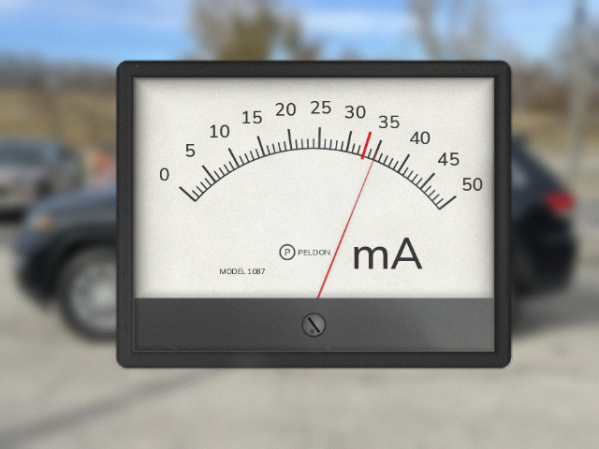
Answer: 35 mA
